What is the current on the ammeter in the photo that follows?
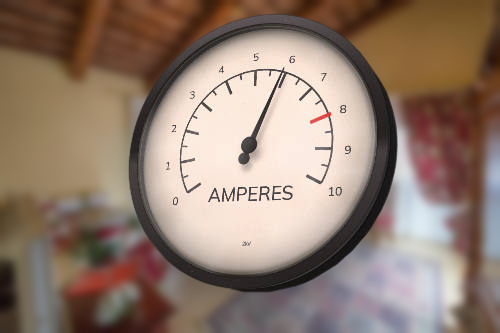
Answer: 6 A
